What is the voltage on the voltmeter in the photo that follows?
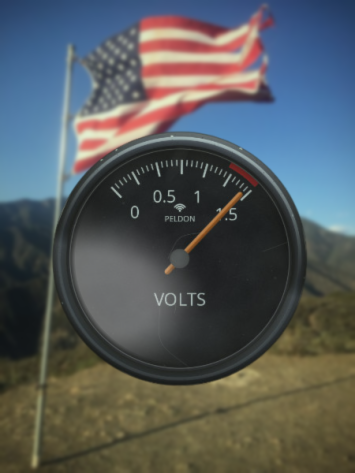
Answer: 1.45 V
